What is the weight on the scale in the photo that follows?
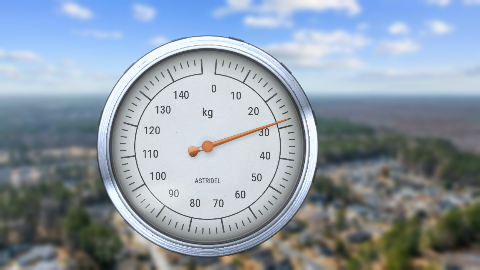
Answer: 28 kg
